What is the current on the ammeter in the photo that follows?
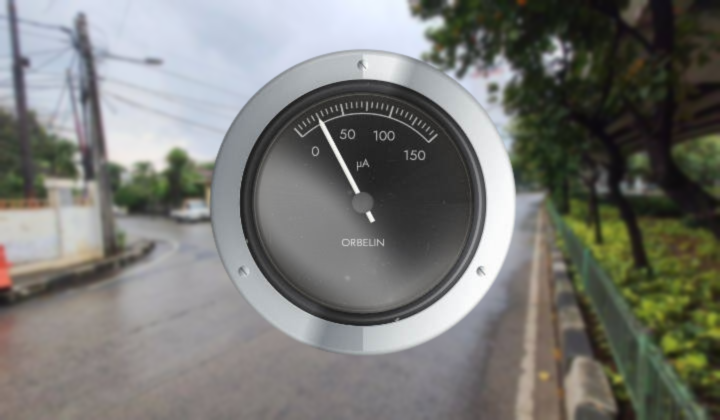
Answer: 25 µA
